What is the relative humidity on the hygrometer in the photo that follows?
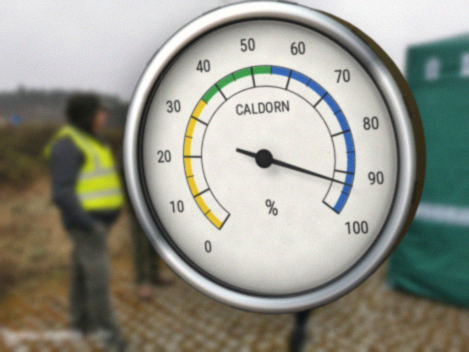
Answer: 92.5 %
